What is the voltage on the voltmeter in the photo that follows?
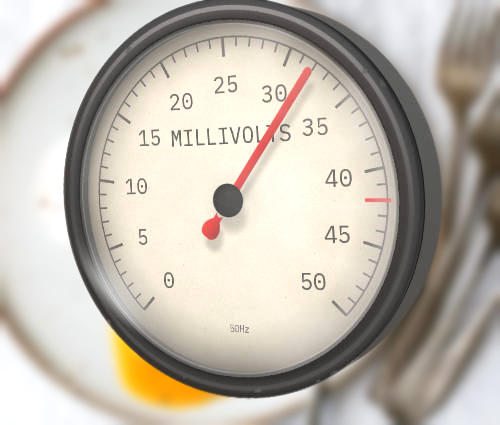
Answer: 32 mV
